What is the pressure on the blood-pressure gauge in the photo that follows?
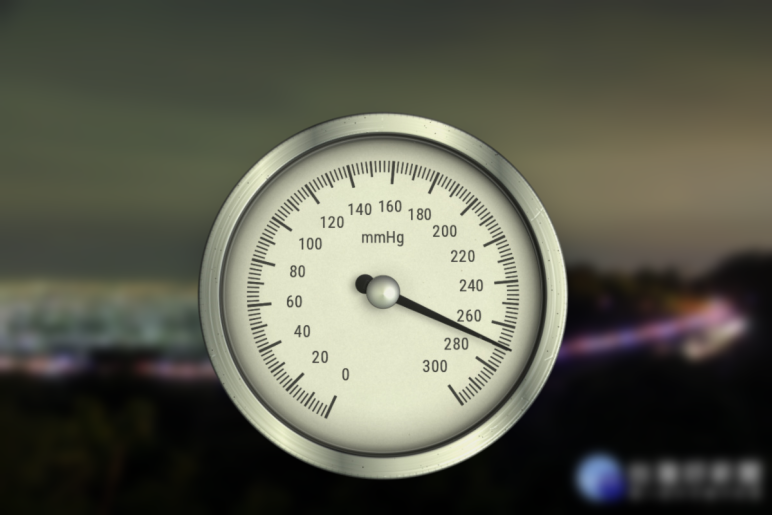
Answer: 270 mmHg
